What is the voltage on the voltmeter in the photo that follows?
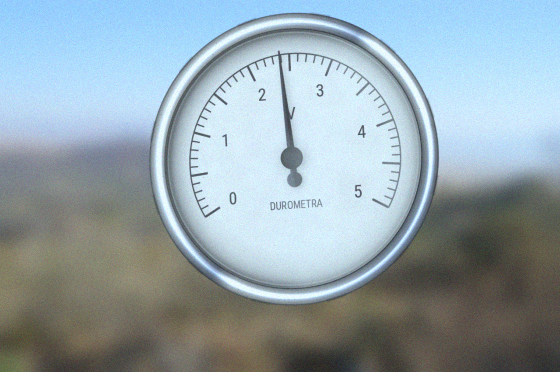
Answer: 2.4 V
